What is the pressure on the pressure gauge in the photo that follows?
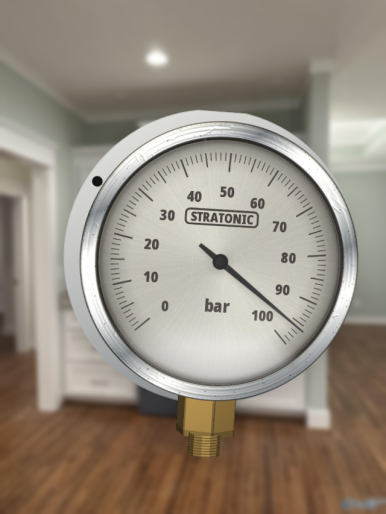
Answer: 96 bar
